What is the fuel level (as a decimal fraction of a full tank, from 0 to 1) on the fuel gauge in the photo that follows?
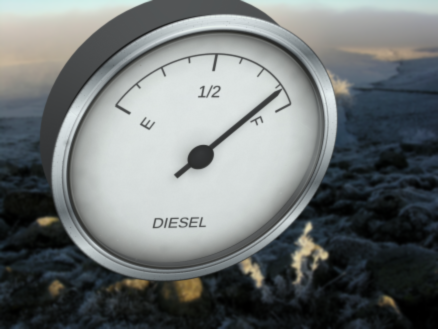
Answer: 0.875
